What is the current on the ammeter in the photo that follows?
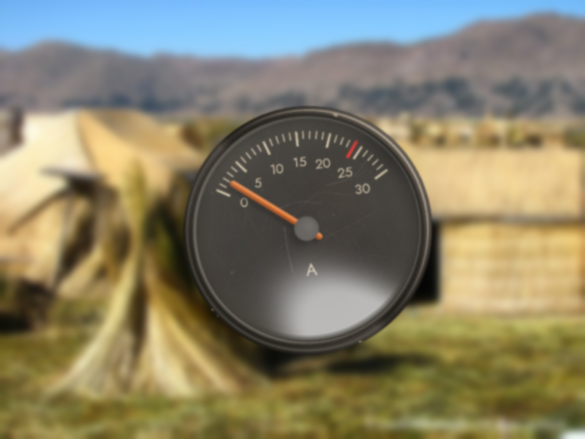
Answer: 2 A
